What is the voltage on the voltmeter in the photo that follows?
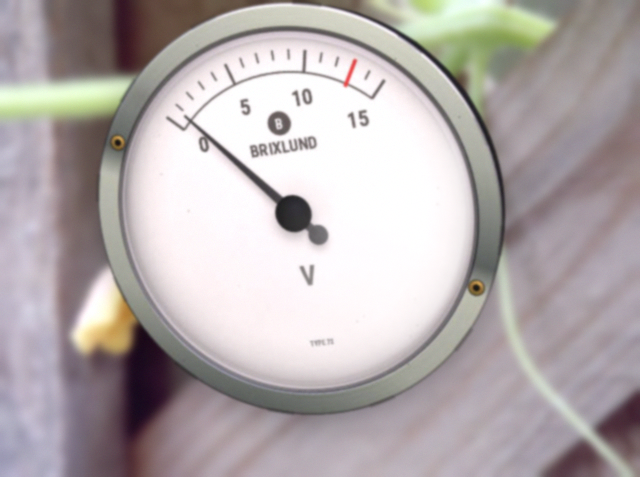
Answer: 1 V
